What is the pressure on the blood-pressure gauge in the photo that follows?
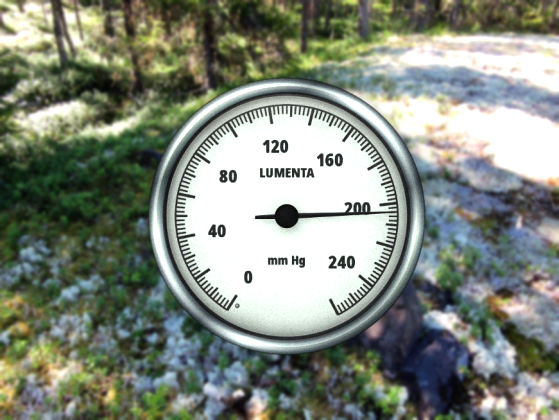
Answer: 204 mmHg
